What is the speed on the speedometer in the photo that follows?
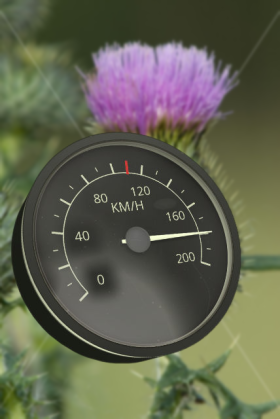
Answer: 180 km/h
